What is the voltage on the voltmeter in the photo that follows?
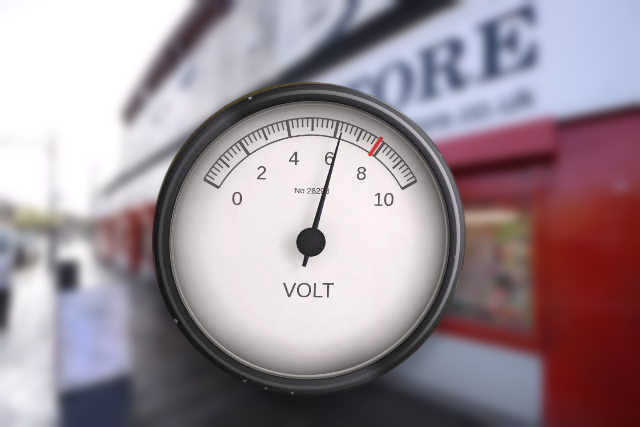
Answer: 6.2 V
